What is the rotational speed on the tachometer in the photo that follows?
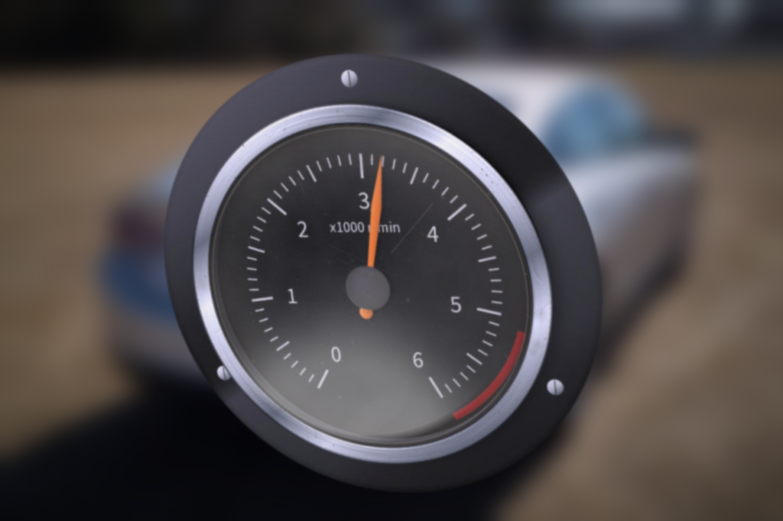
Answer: 3200 rpm
